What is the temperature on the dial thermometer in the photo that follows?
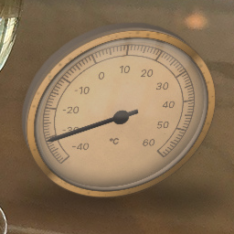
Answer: -30 °C
